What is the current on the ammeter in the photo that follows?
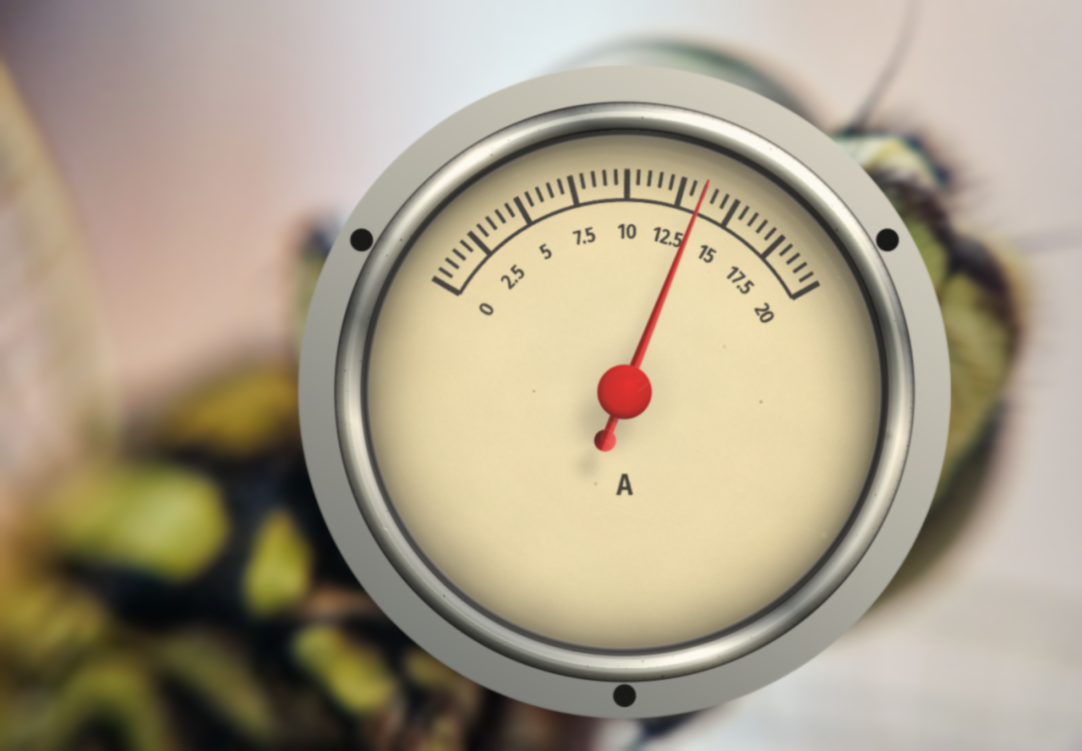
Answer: 13.5 A
